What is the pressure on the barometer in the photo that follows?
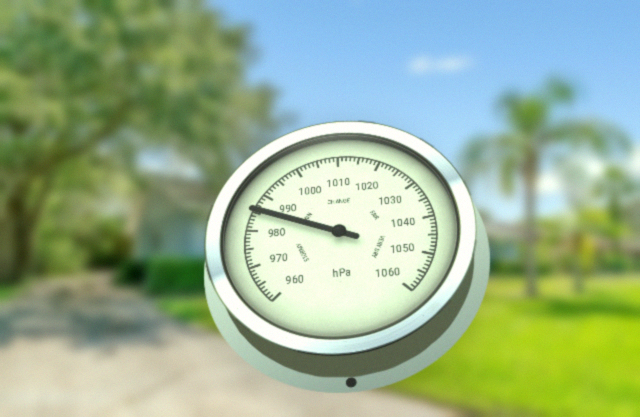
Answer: 985 hPa
